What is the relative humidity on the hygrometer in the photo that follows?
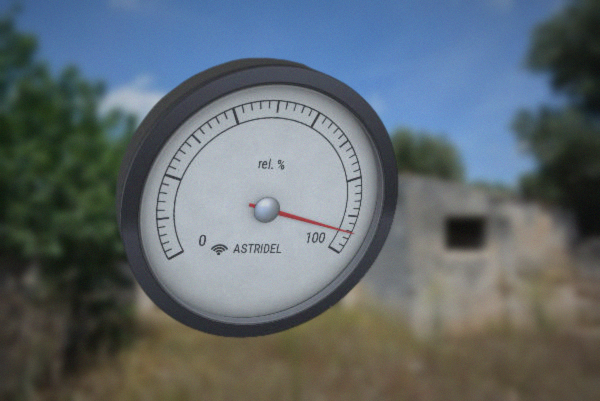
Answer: 94 %
